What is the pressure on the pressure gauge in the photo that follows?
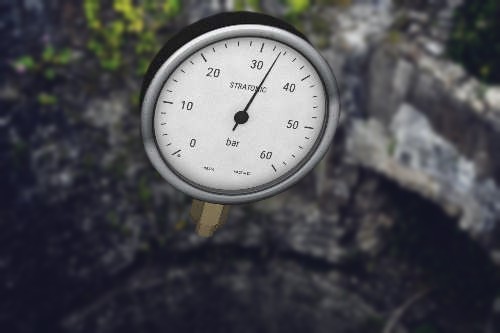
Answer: 33 bar
